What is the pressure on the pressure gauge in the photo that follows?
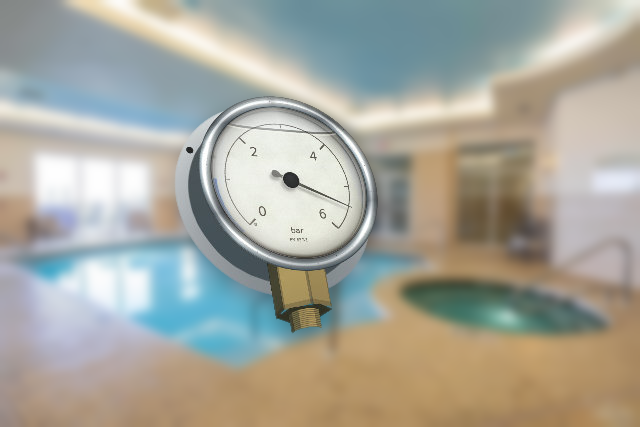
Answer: 5.5 bar
